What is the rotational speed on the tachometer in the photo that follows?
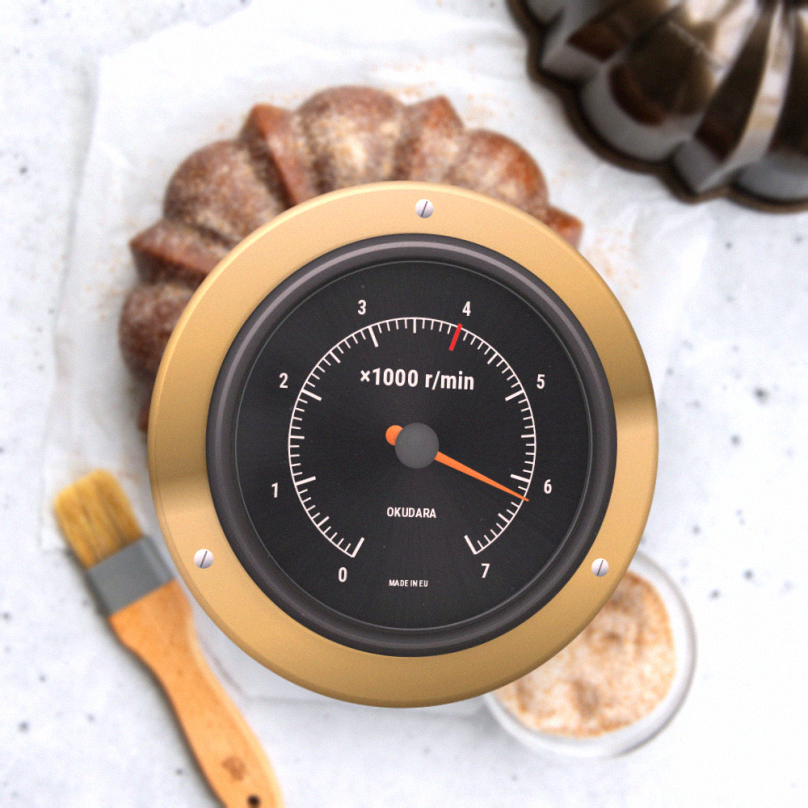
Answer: 6200 rpm
